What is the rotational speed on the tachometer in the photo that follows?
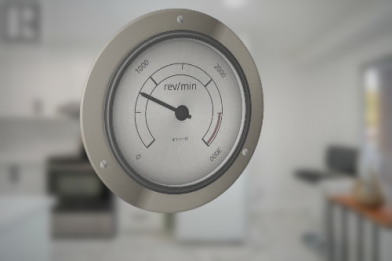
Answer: 750 rpm
